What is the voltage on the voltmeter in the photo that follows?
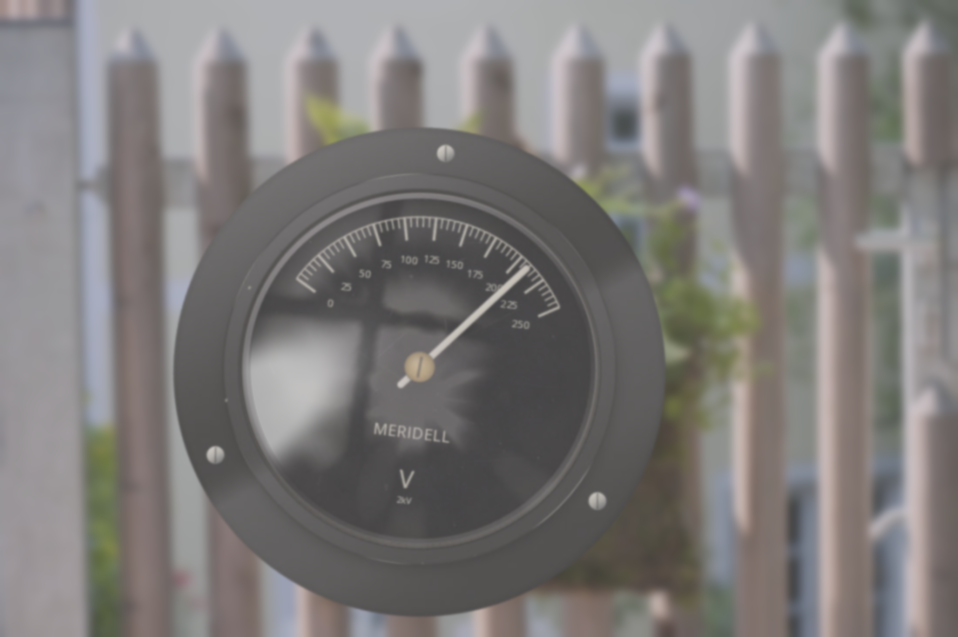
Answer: 210 V
